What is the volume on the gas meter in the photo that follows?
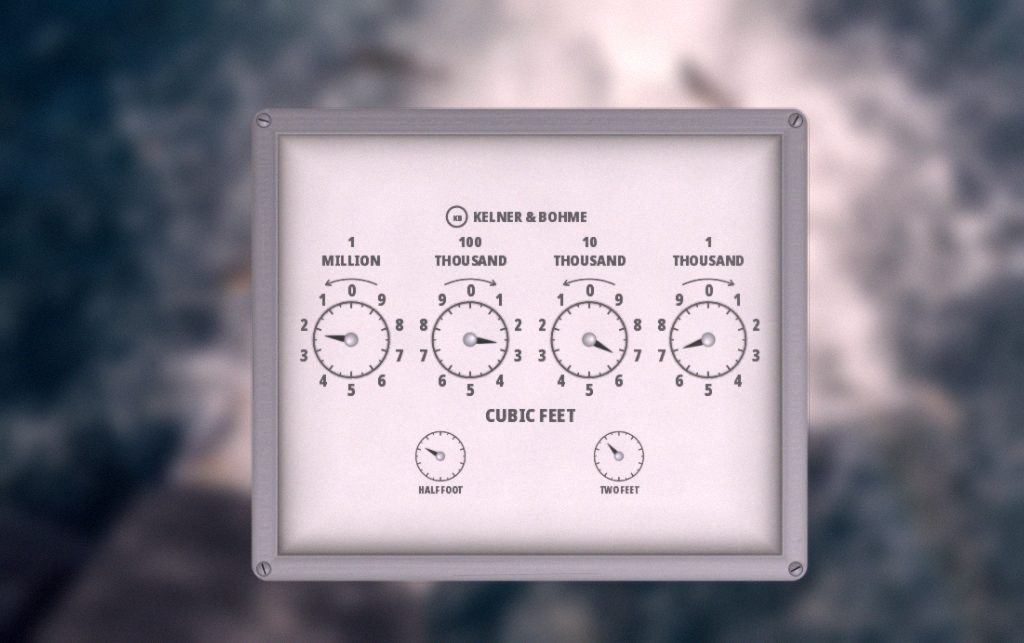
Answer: 226700 ft³
